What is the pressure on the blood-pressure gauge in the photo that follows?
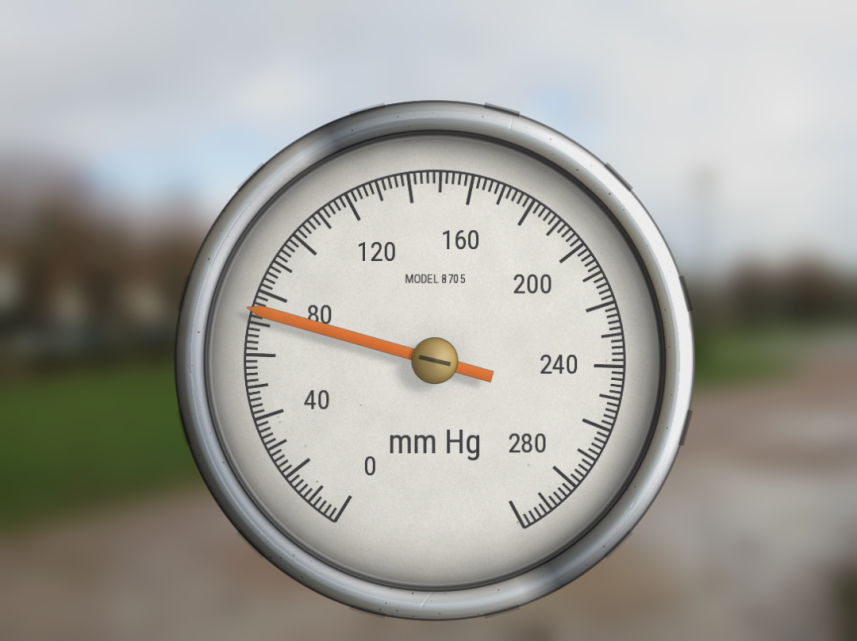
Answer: 74 mmHg
